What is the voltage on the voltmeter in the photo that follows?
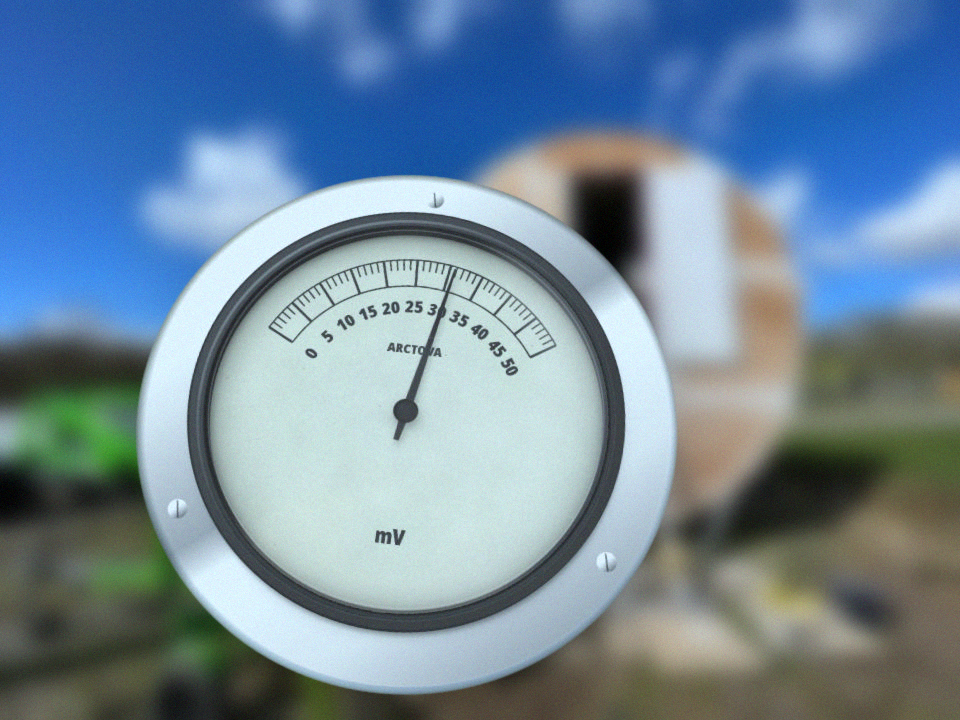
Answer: 31 mV
